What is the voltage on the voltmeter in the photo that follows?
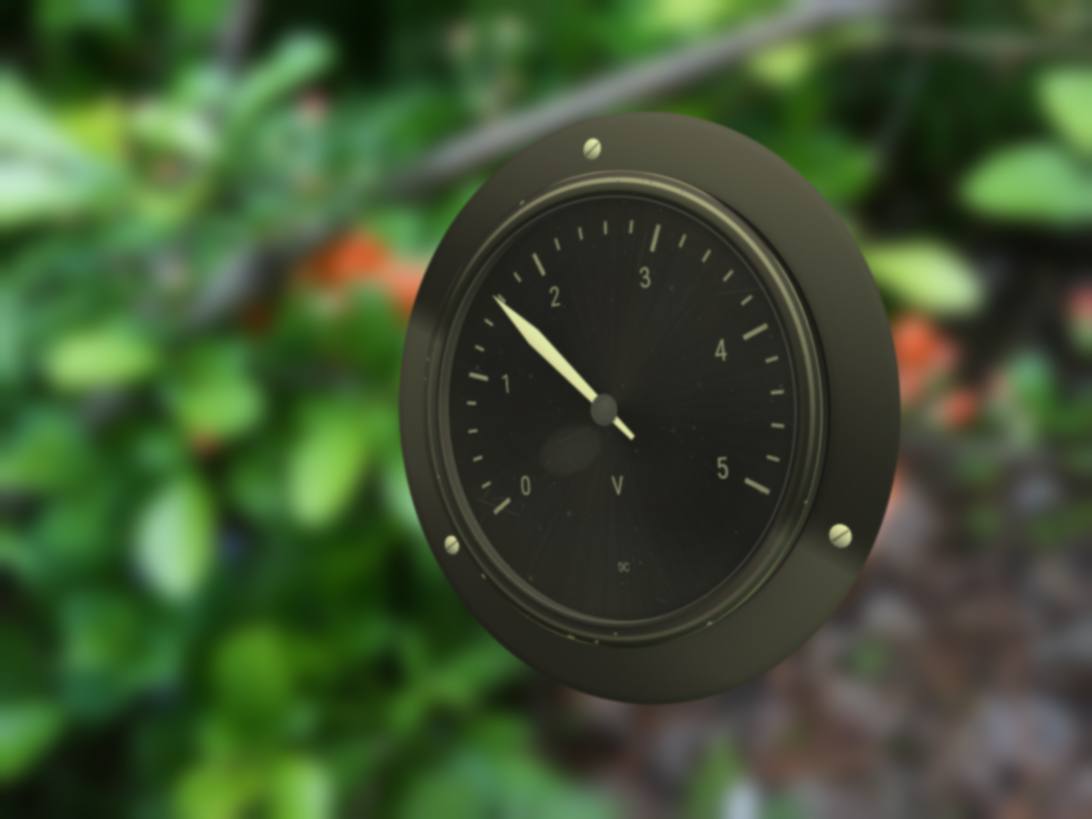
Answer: 1.6 V
